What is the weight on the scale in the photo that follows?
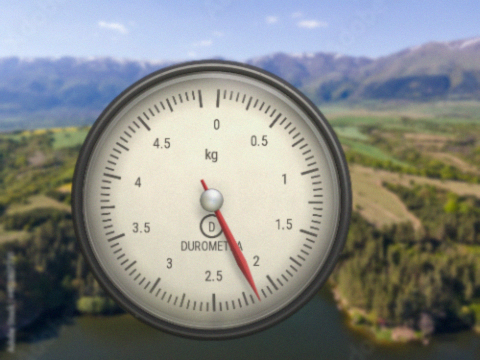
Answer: 2.15 kg
